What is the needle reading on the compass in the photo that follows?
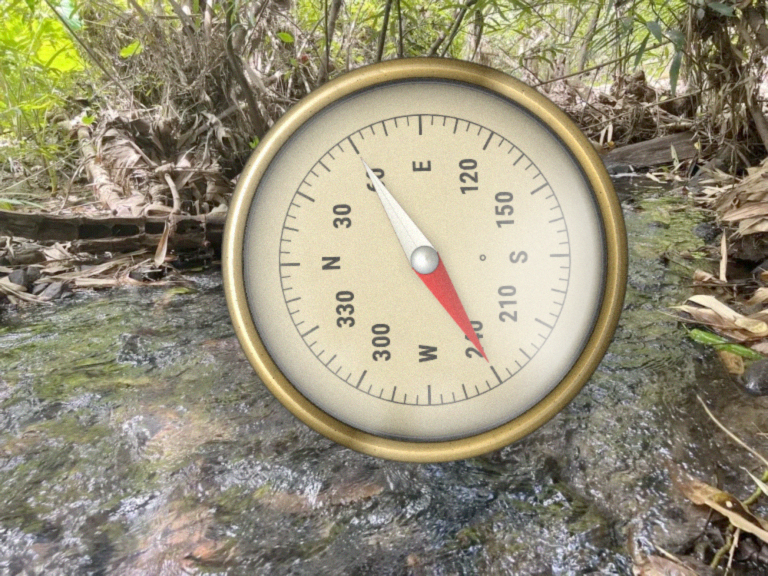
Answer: 240 °
